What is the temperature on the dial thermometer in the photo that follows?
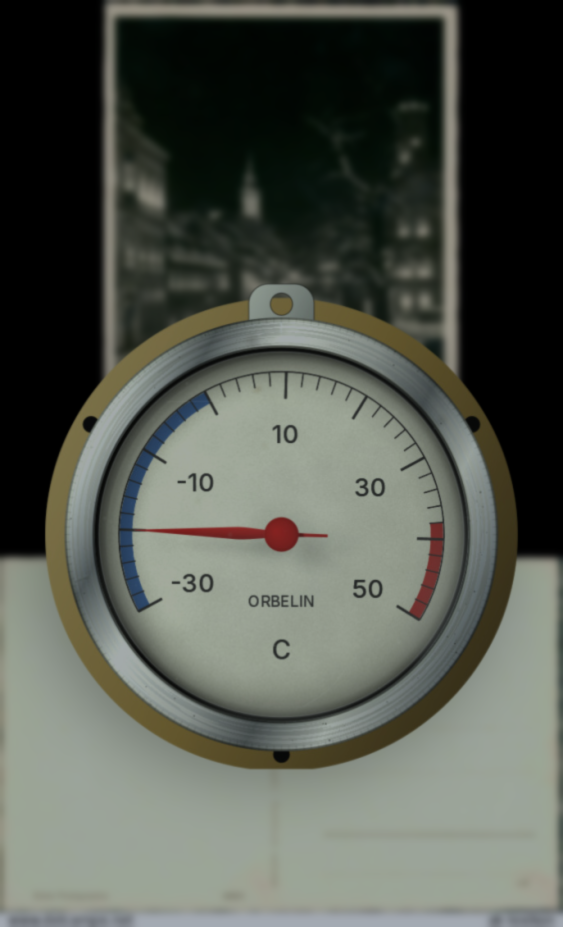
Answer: -20 °C
